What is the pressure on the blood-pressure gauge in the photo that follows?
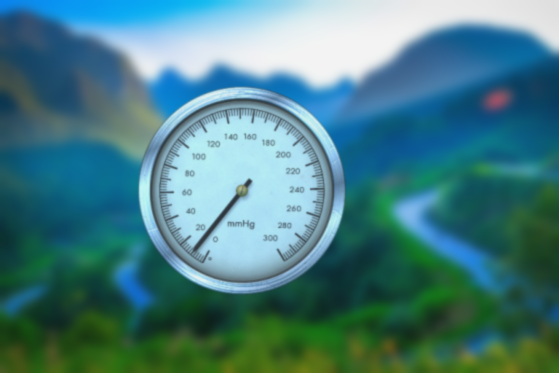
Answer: 10 mmHg
